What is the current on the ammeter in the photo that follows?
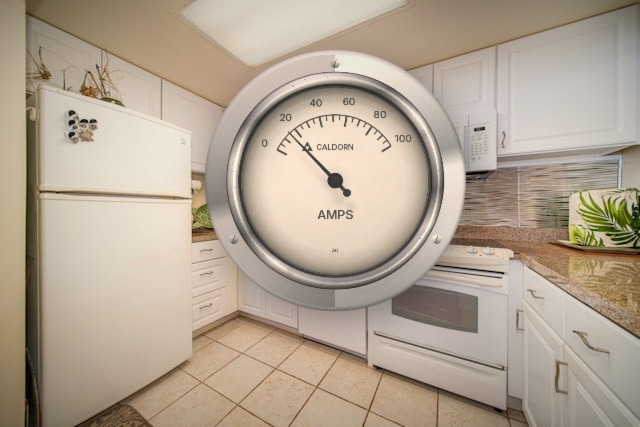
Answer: 15 A
